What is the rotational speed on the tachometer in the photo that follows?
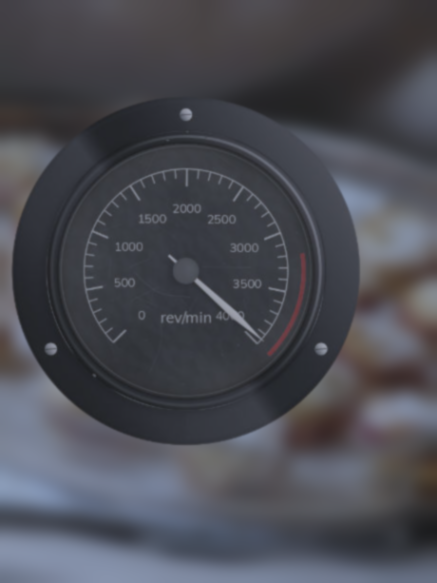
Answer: 3950 rpm
